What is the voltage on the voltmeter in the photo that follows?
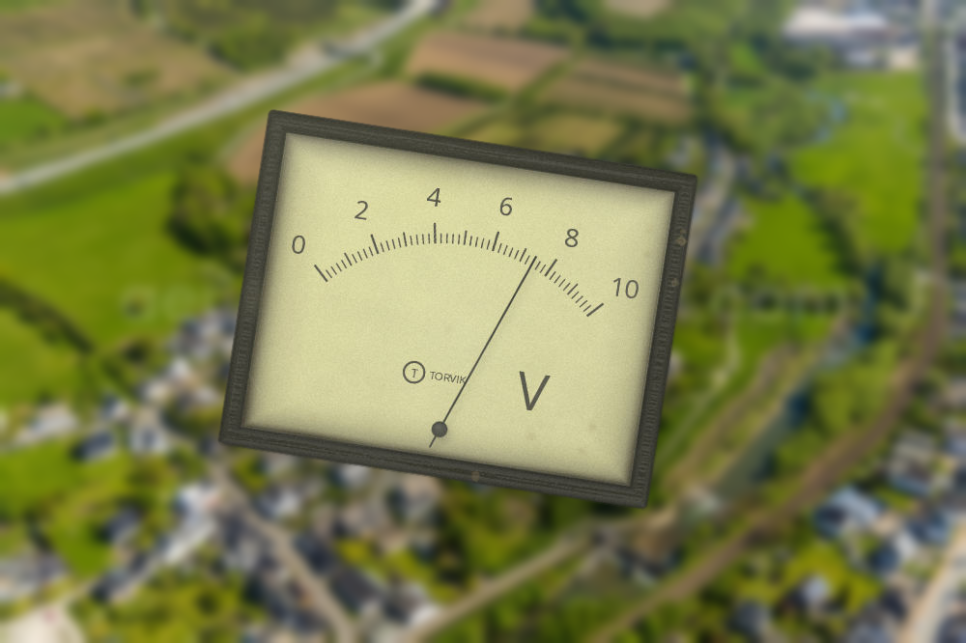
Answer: 7.4 V
